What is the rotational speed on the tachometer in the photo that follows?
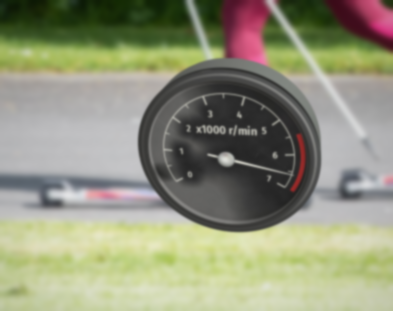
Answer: 6500 rpm
